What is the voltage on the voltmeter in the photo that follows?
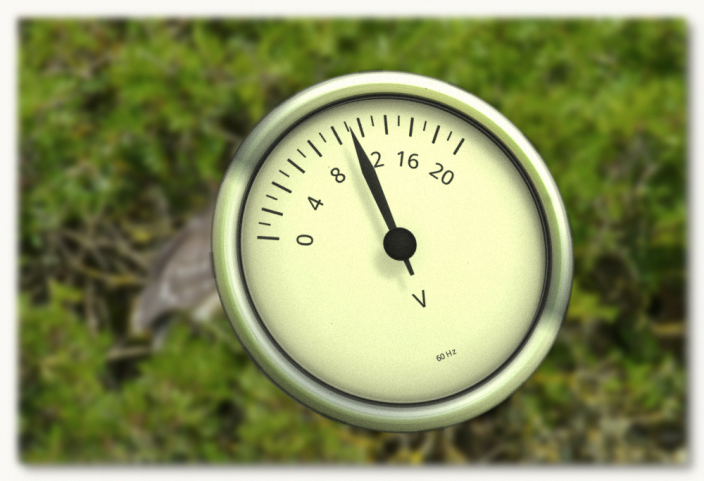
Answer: 11 V
